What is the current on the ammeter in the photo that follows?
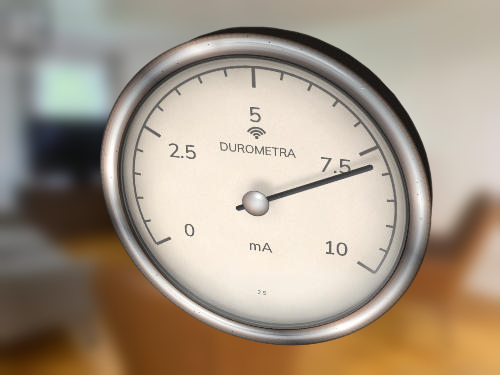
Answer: 7.75 mA
